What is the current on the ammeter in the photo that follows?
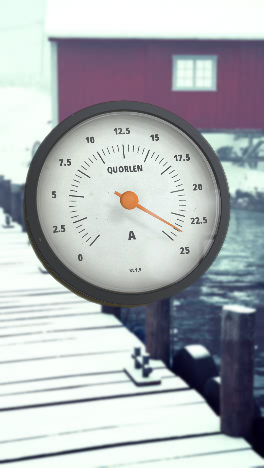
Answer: 24 A
